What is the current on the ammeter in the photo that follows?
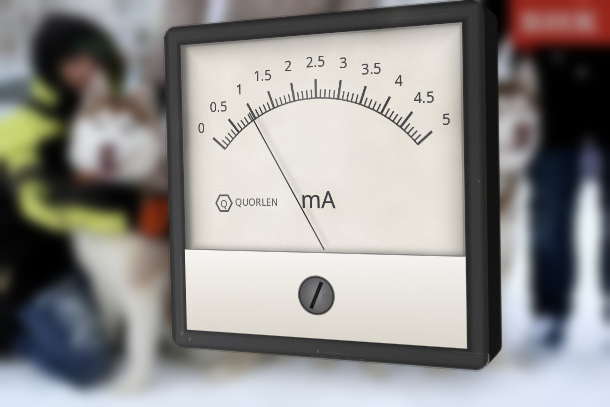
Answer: 1 mA
